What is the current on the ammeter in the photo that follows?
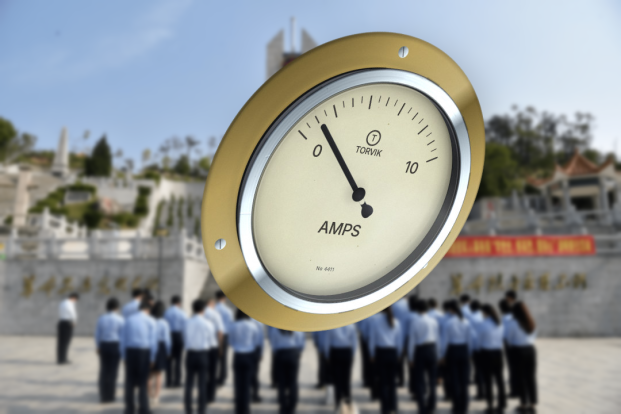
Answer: 1 A
